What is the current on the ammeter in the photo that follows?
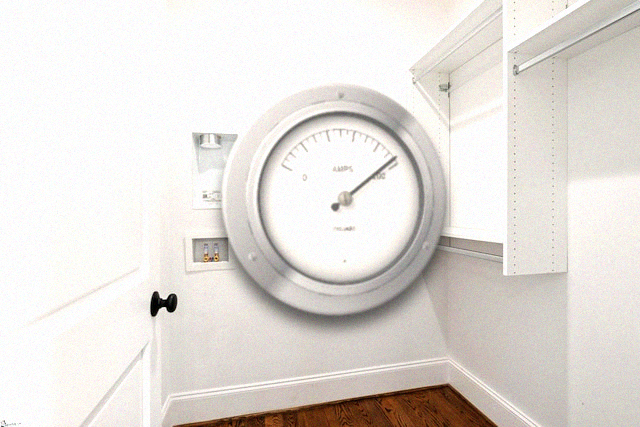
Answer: 95 A
